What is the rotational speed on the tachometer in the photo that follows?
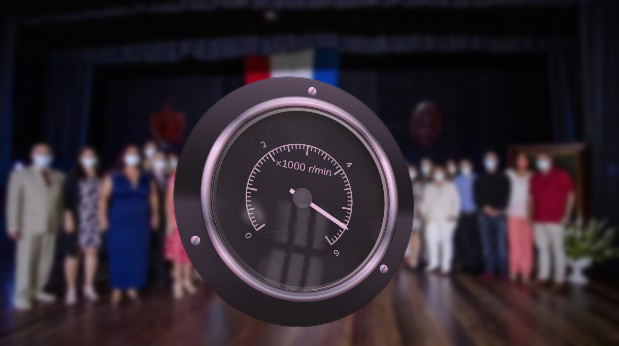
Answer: 5500 rpm
